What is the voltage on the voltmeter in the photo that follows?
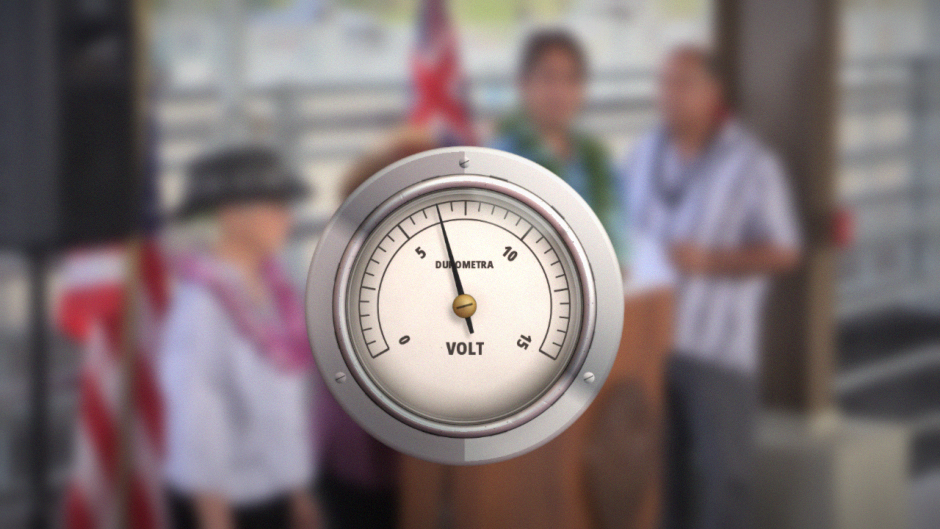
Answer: 6.5 V
